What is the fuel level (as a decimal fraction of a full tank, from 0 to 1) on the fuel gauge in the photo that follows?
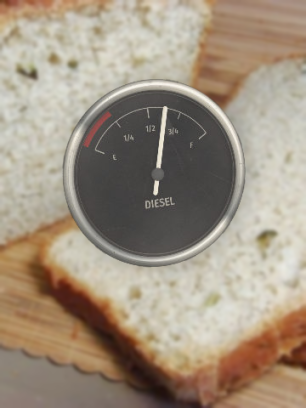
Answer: 0.625
